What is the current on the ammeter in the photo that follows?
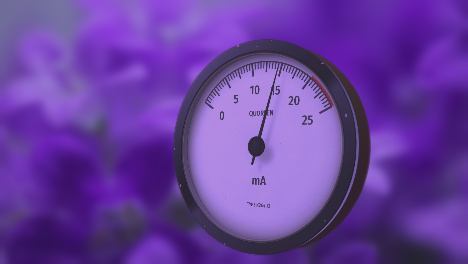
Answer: 15 mA
